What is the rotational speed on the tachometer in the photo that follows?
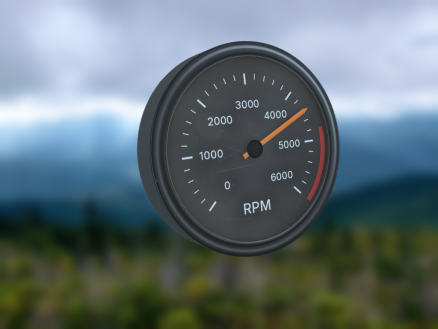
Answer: 4400 rpm
